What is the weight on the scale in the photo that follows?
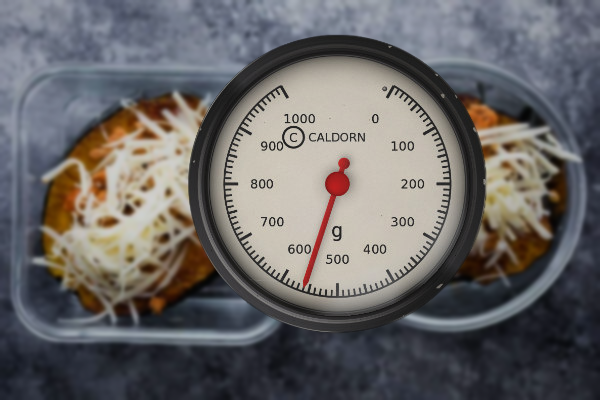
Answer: 560 g
